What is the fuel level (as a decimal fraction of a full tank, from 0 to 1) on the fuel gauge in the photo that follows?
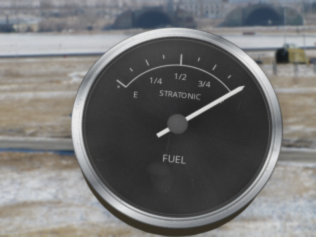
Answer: 1
